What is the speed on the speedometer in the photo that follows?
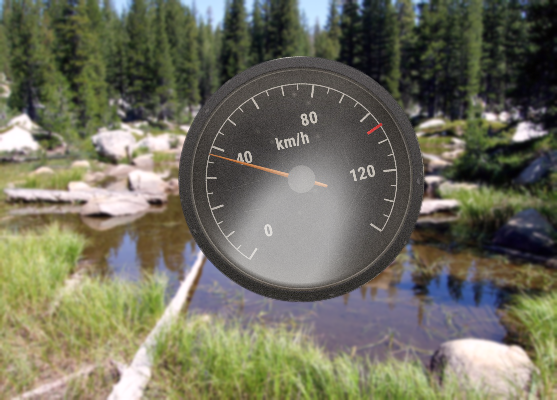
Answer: 37.5 km/h
